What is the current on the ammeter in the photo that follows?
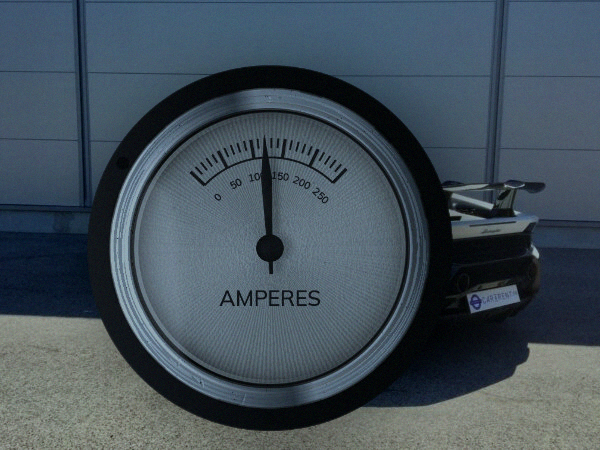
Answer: 120 A
